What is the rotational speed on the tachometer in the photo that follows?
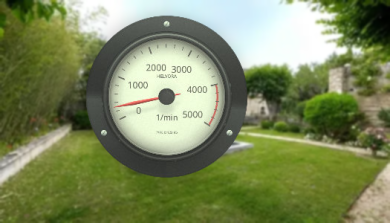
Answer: 300 rpm
